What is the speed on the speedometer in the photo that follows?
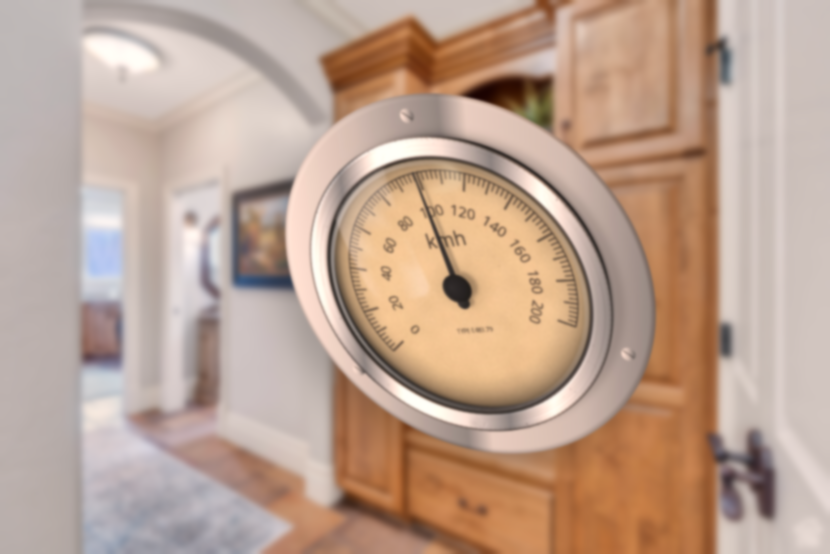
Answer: 100 km/h
